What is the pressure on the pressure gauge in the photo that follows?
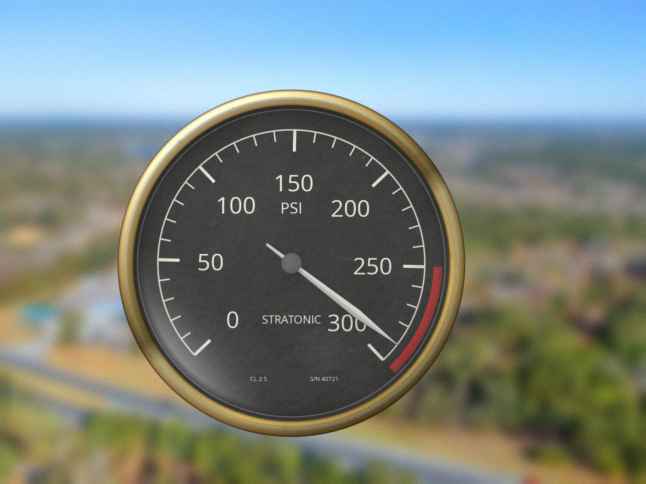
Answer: 290 psi
